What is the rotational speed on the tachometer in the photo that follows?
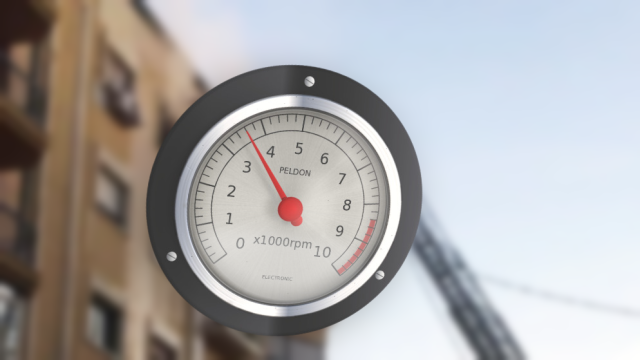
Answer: 3600 rpm
